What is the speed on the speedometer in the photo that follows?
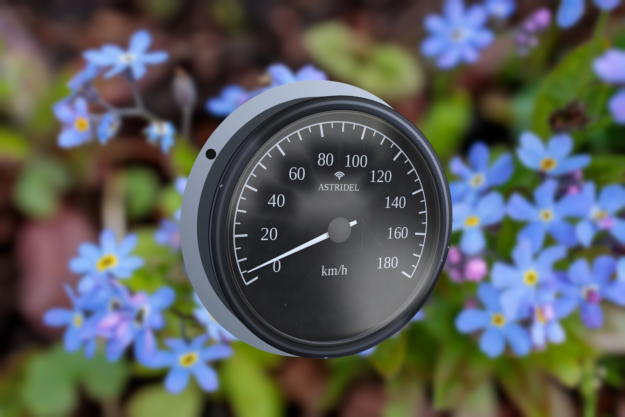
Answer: 5 km/h
